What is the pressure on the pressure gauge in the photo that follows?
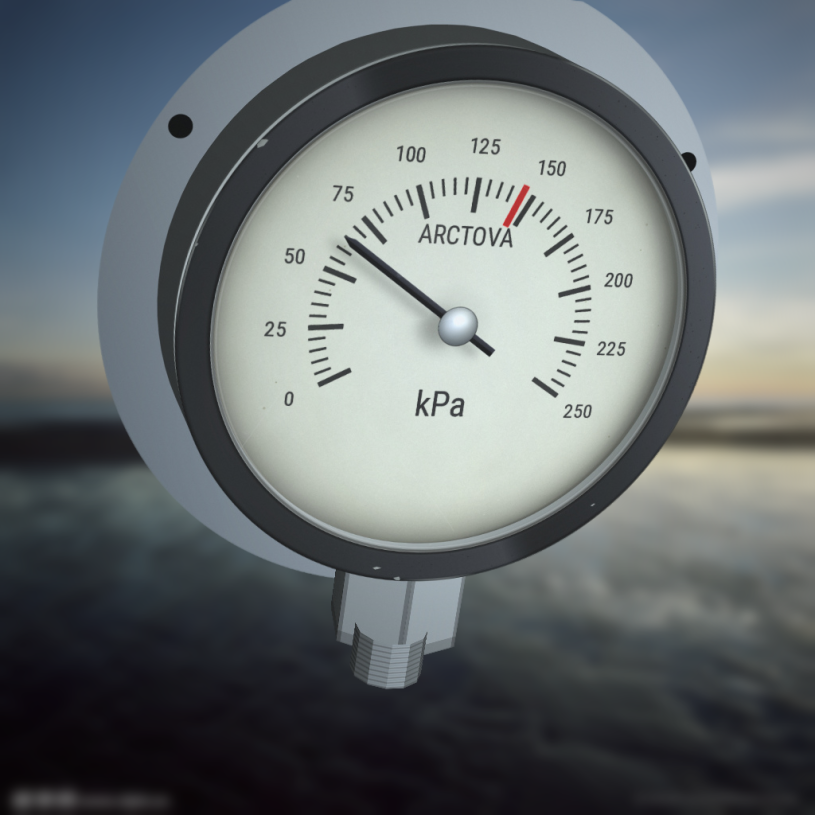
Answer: 65 kPa
